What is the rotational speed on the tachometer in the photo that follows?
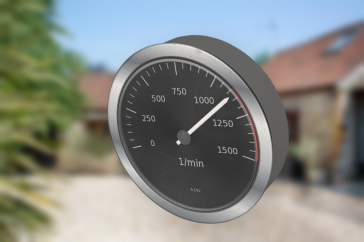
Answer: 1125 rpm
